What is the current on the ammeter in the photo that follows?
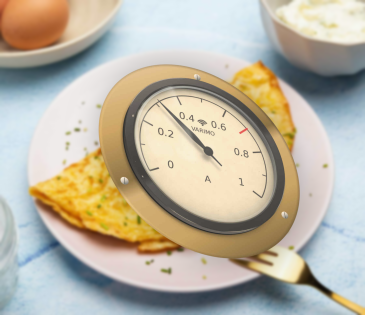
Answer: 0.3 A
